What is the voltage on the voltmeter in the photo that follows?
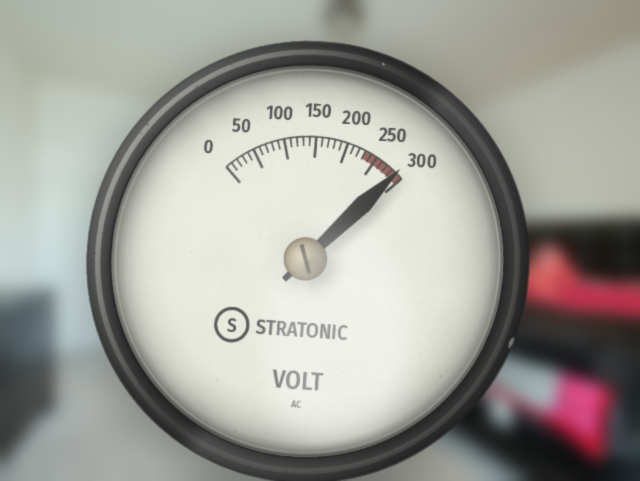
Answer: 290 V
